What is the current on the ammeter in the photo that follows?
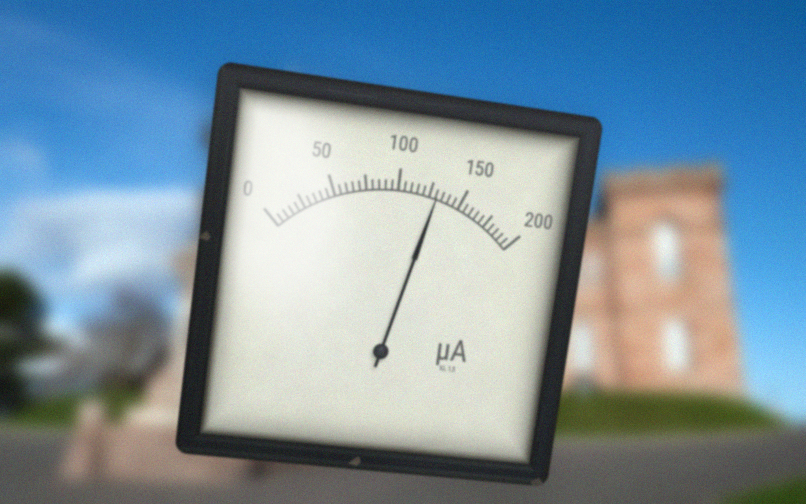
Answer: 130 µA
